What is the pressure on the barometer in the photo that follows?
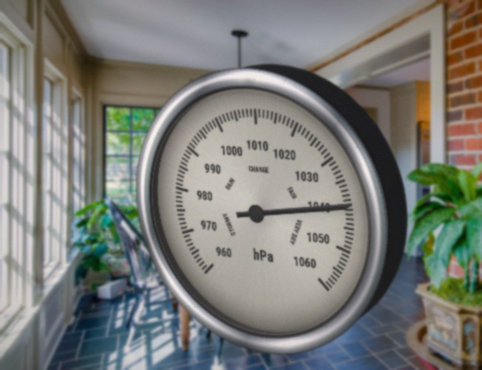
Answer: 1040 hPa
